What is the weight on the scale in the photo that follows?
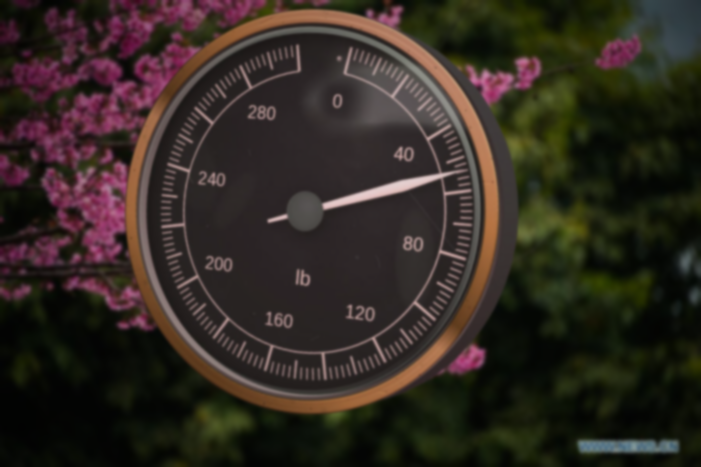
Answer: 54 lb
